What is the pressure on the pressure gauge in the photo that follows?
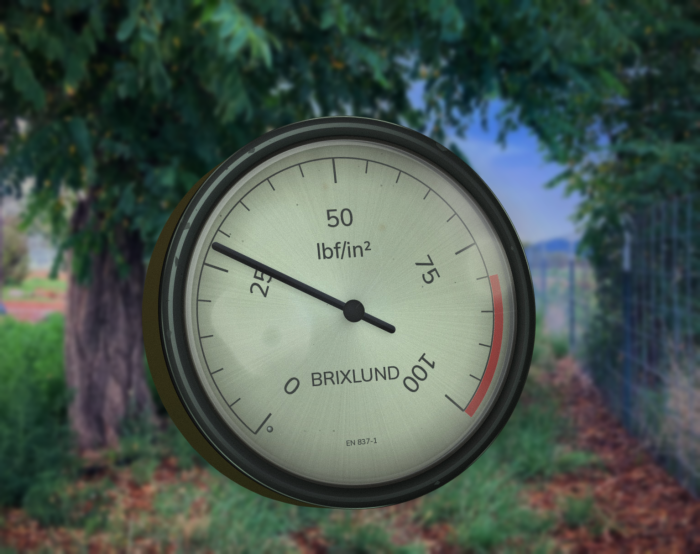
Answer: 27.5 psi
